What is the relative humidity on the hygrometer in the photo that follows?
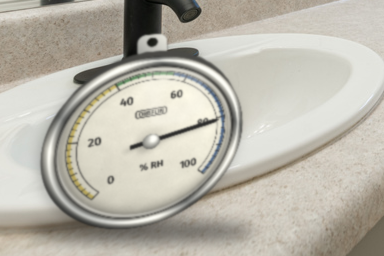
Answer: 80 %
